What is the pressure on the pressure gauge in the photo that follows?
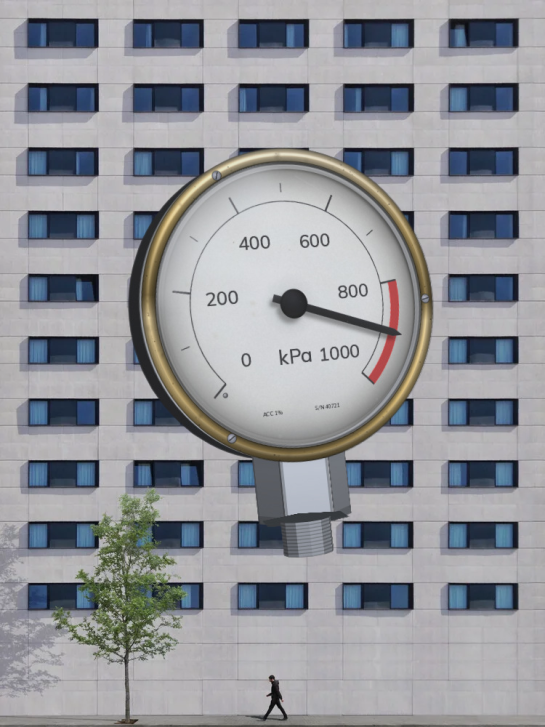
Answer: 900 kPa
